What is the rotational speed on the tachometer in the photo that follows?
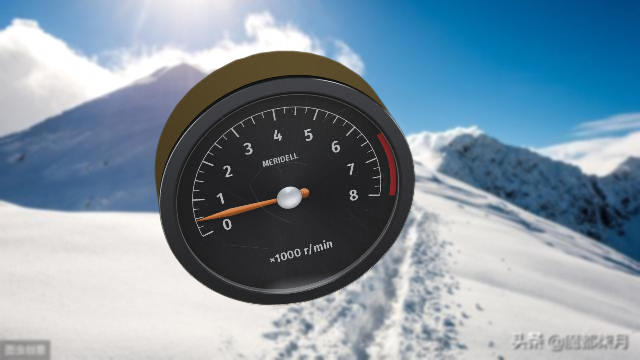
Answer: 500 rpm
